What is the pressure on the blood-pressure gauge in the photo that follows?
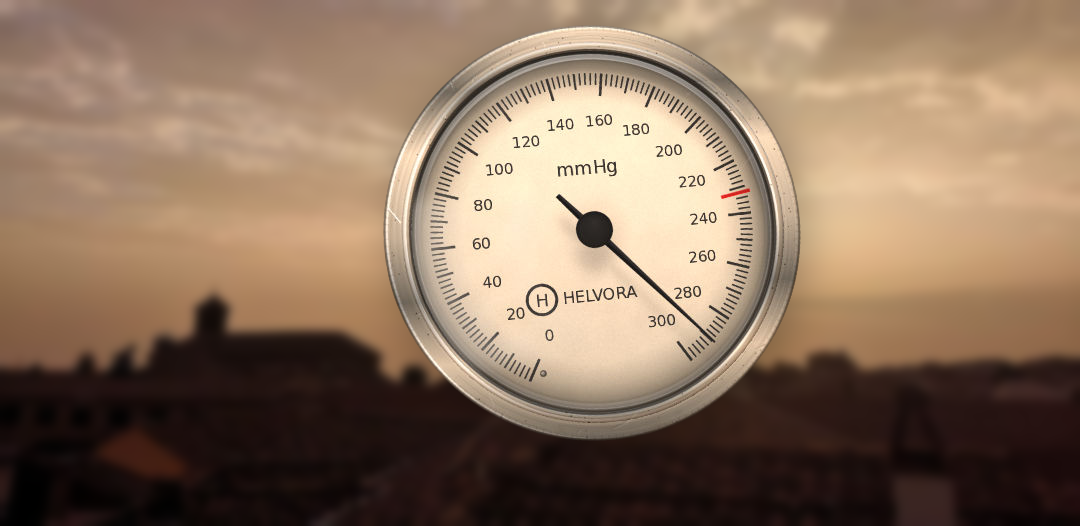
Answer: 290 mmHg
